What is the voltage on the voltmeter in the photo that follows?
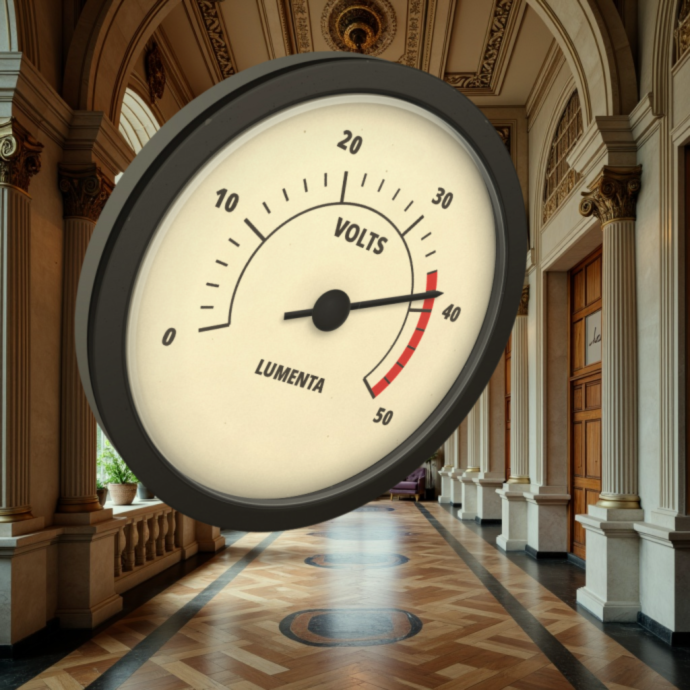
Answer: 38 V
